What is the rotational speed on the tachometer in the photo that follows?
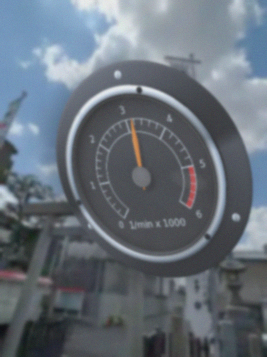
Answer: 3200 rpm
